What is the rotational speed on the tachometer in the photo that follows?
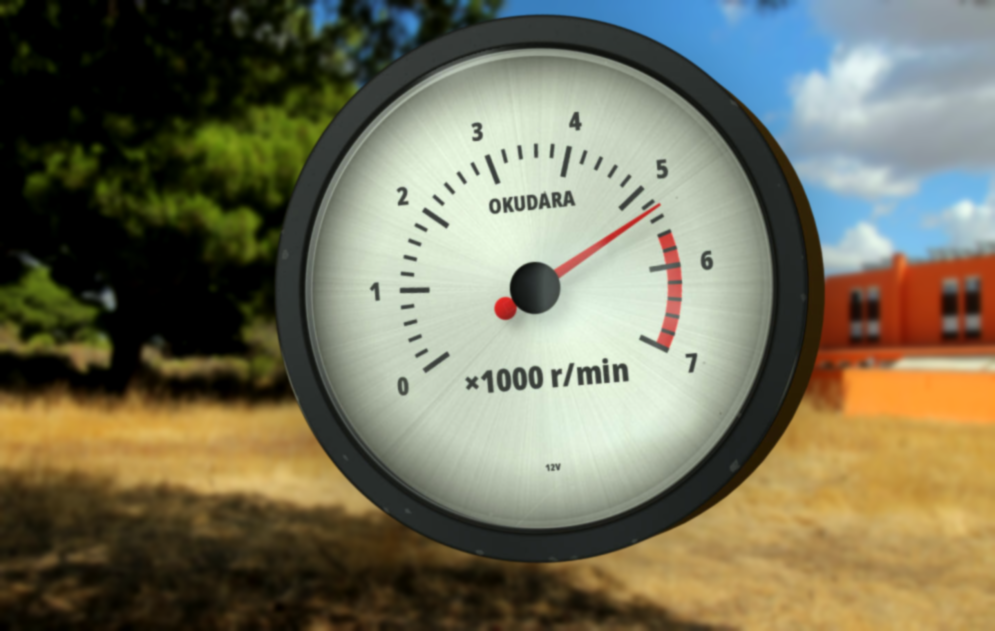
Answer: 5300 rpm
